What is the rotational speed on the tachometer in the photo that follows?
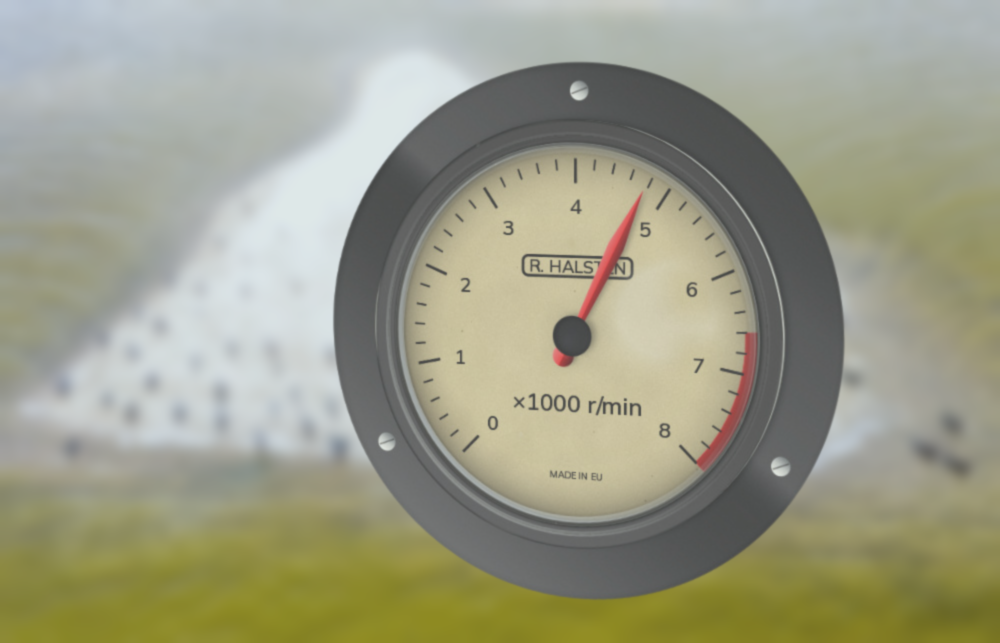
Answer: 4800 rpm
